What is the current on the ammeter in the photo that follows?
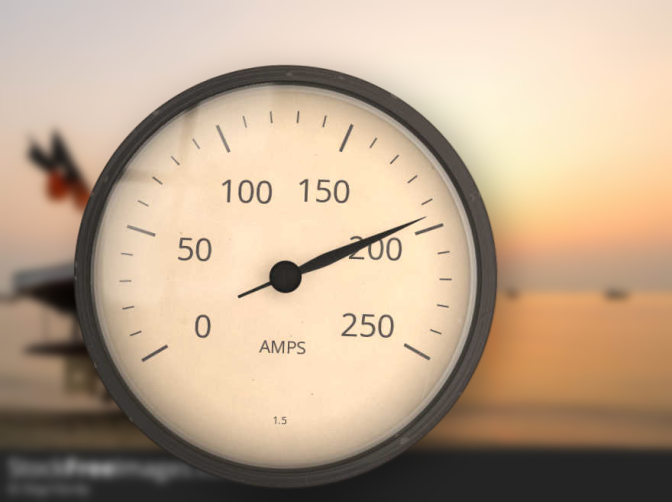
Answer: 195 A
